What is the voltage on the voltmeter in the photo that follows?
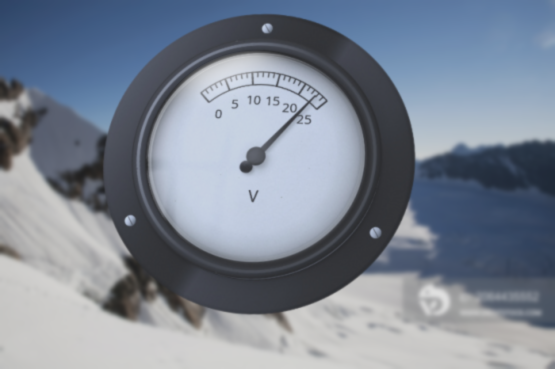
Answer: 23 V
